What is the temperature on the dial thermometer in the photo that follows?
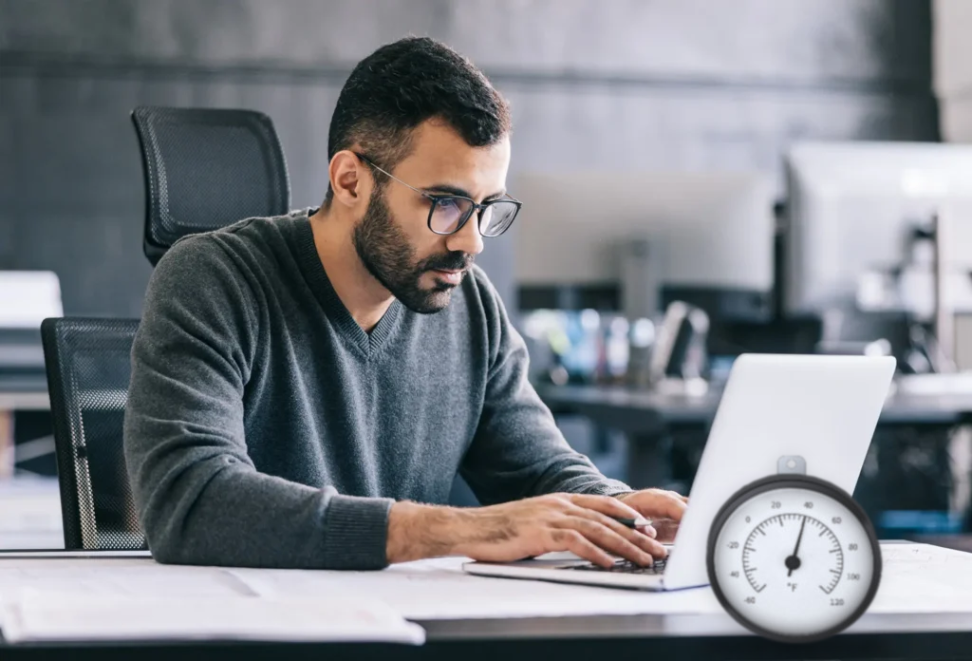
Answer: 40 °F
